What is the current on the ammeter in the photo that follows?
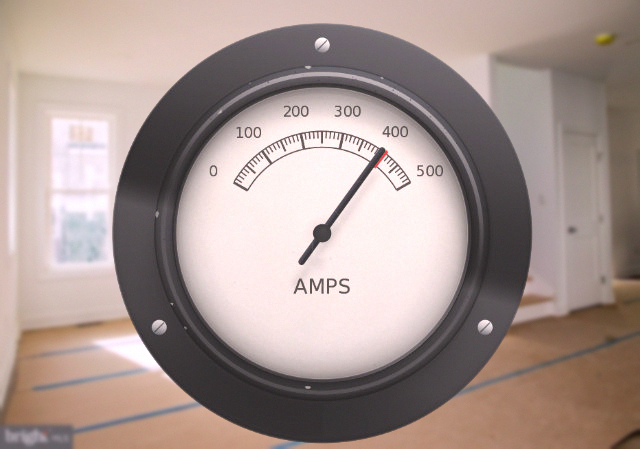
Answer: 400 A
